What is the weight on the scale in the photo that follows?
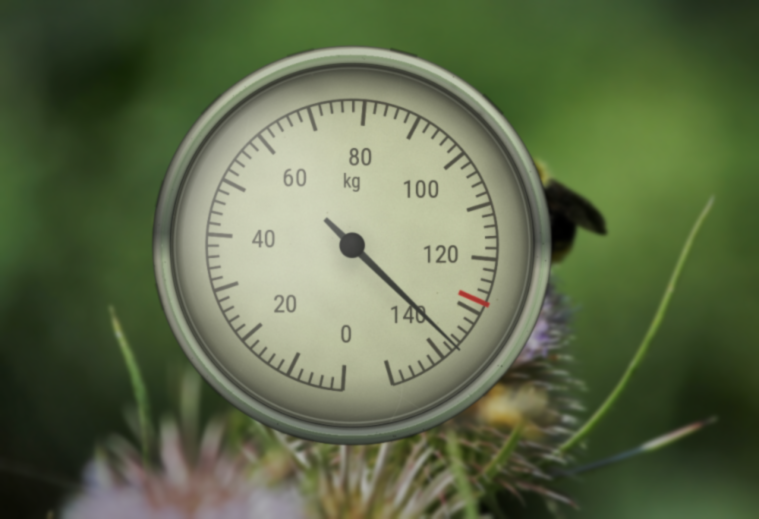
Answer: 137 kg
